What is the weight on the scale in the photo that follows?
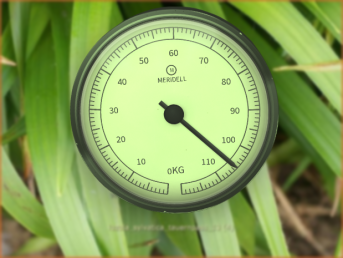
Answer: 105 kg
